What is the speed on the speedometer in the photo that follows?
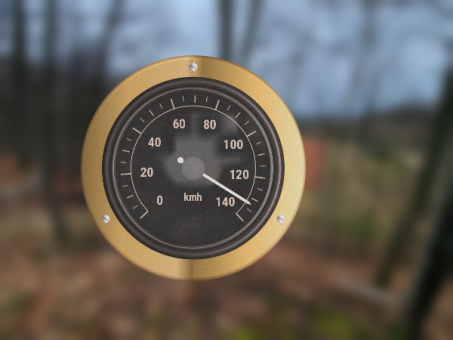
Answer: 132.5 km/h
